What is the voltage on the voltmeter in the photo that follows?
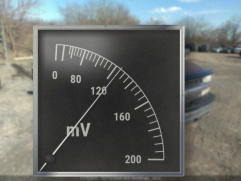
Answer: 125 mV
